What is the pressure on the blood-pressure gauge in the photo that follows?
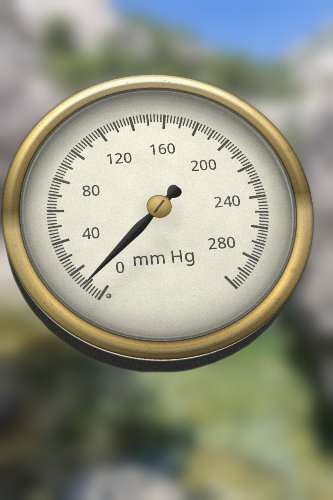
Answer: 10 mmHg
